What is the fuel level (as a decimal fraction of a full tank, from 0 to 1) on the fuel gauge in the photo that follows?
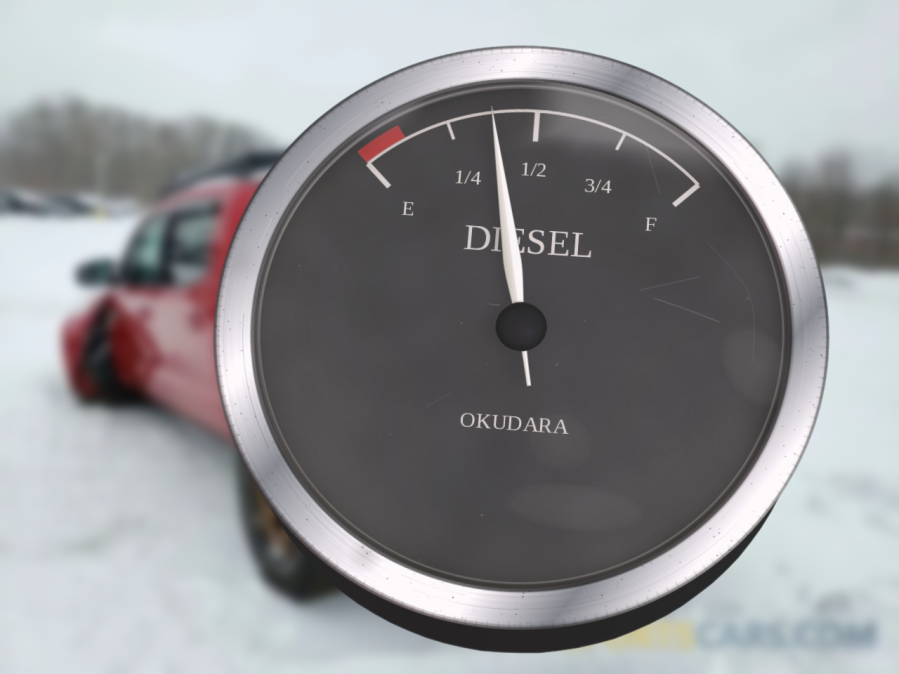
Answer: 0.375
